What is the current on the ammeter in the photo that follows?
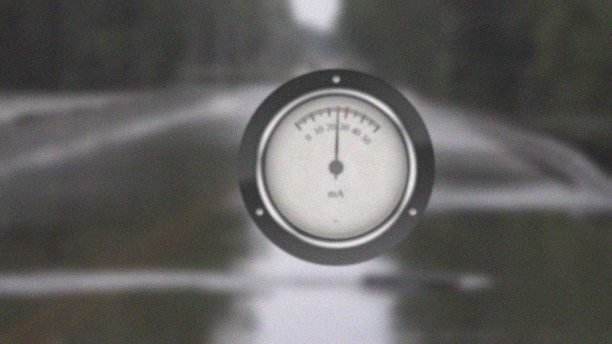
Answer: 25 mA
